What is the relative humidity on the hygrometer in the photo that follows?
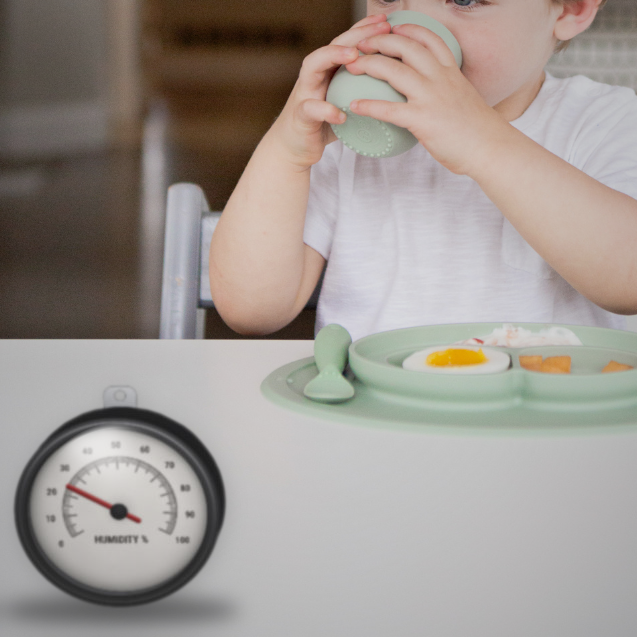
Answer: 25 %
